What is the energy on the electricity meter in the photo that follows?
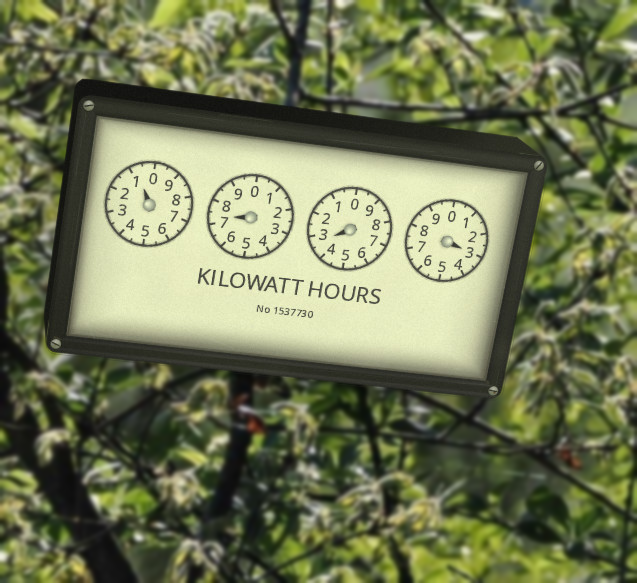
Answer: 733 kWh
